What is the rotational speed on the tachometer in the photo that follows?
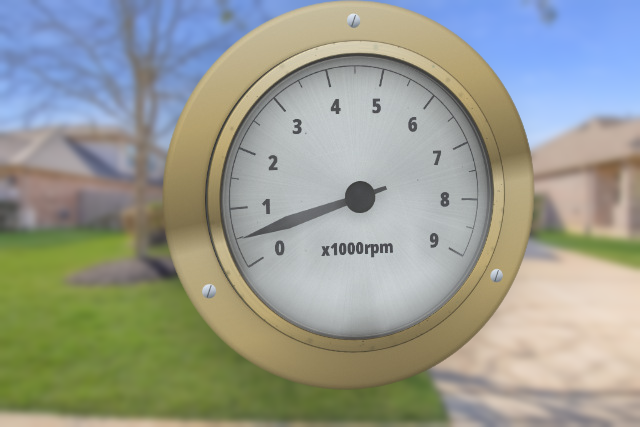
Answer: 500 rpm
